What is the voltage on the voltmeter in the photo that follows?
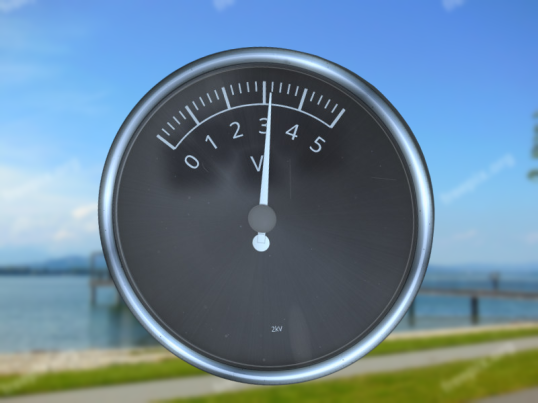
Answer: 3.2 V
